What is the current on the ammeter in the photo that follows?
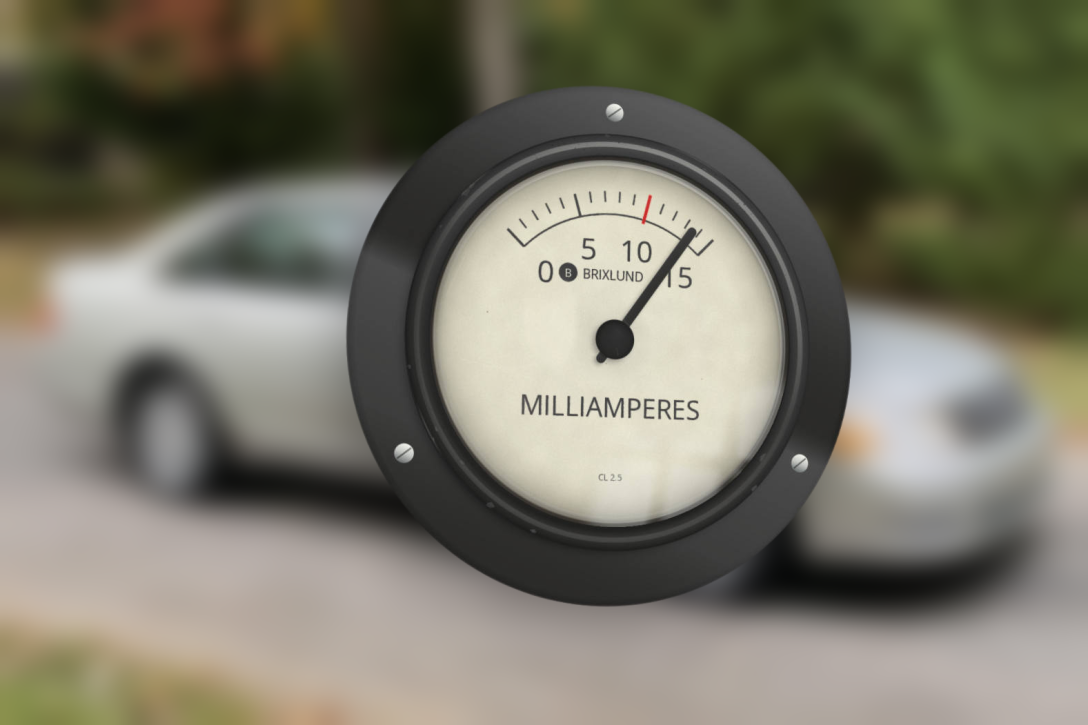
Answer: 13.5 mA
